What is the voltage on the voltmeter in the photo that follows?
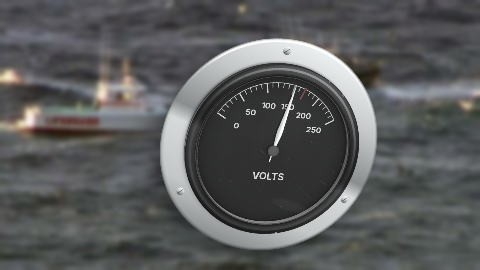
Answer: 150 V
